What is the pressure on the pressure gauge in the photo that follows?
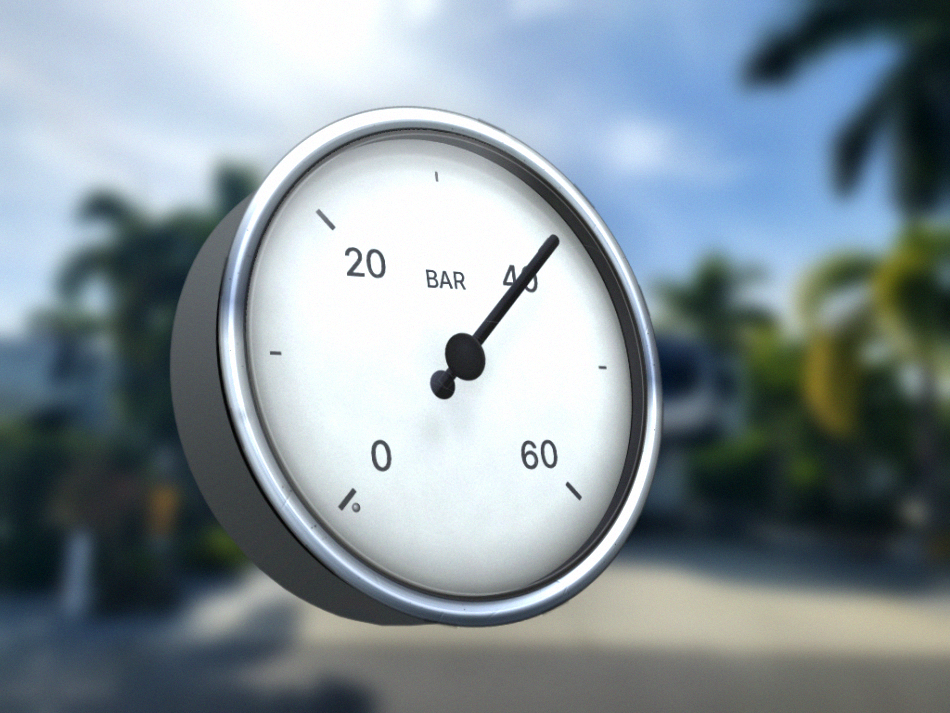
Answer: 40 bar
